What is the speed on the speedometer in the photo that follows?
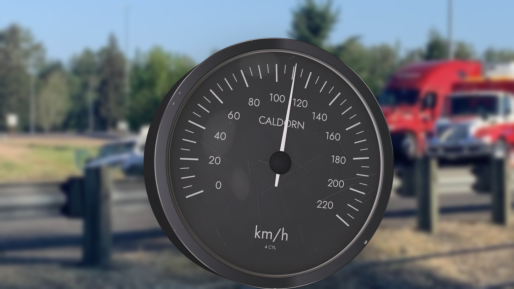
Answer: 110 km/h
